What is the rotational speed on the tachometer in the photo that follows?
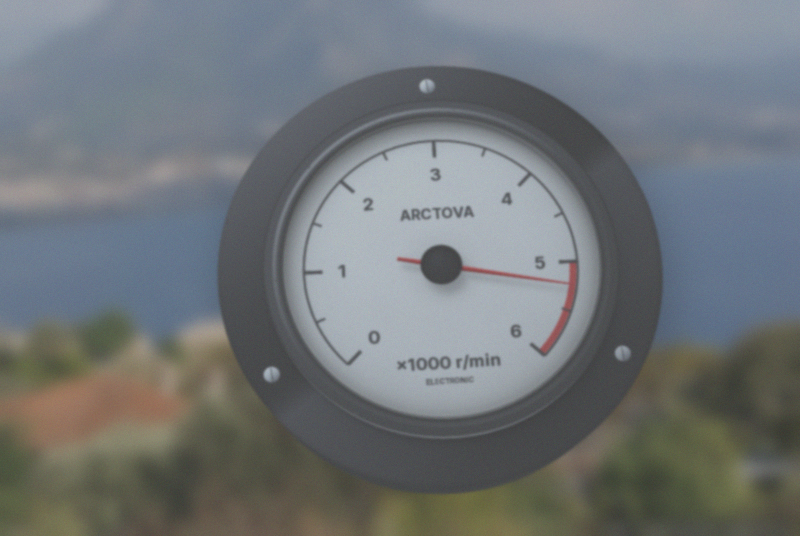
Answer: 5250 rpm
